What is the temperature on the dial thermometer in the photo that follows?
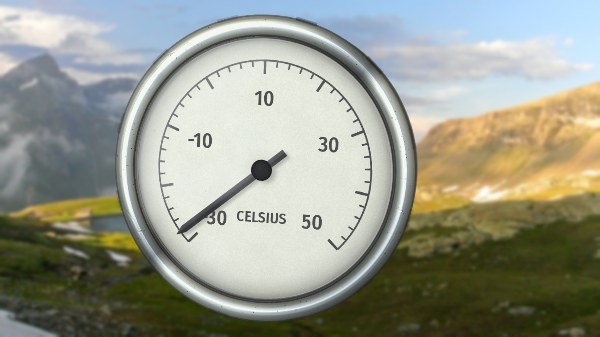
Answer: -28 °C
